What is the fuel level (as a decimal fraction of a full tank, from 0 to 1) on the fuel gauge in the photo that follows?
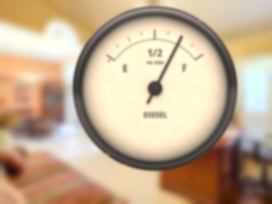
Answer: 0.75
